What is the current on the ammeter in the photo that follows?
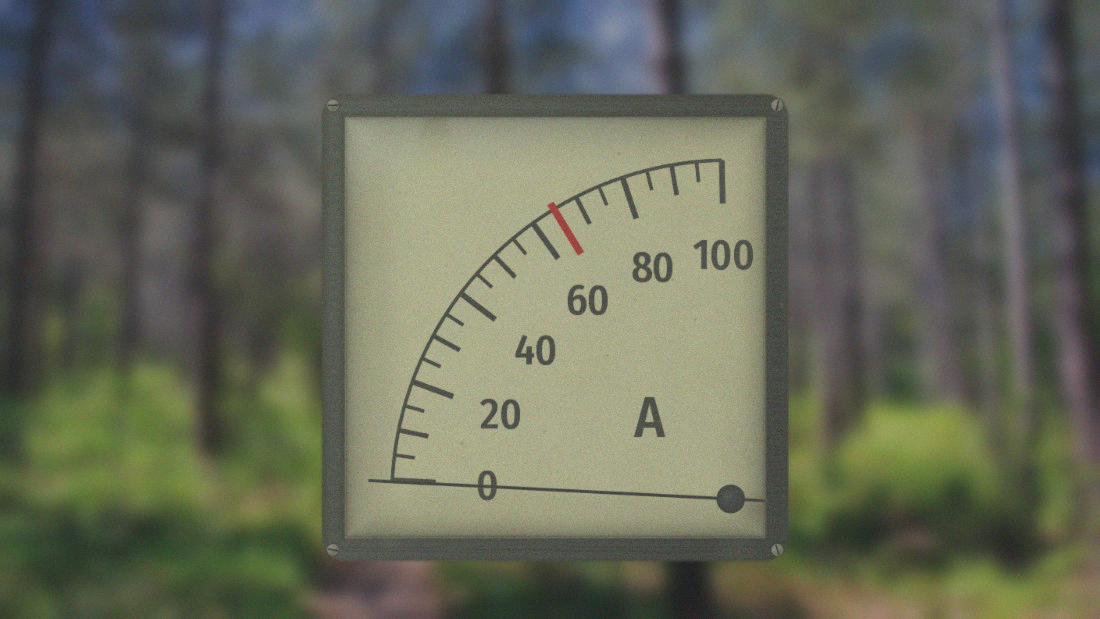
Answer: 0 A
